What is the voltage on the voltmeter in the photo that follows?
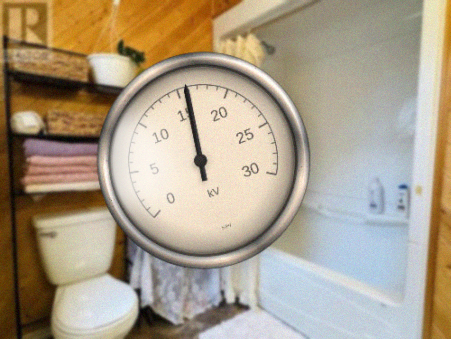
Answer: 16 kV
